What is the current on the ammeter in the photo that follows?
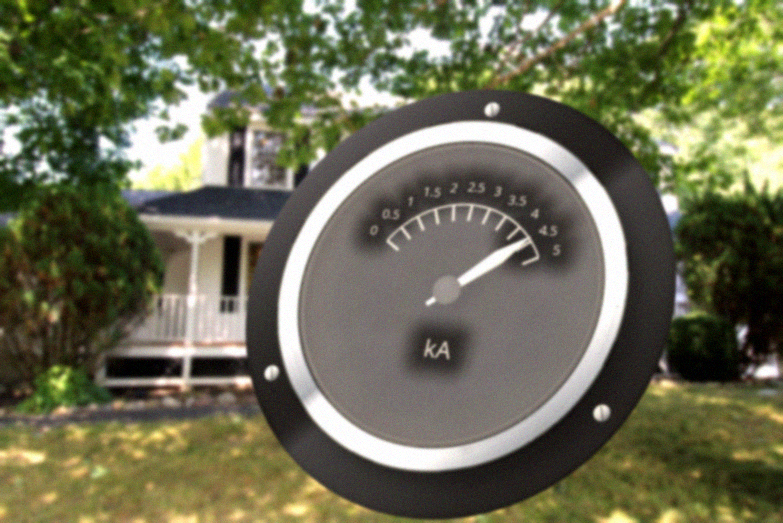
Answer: 4.5 kA
